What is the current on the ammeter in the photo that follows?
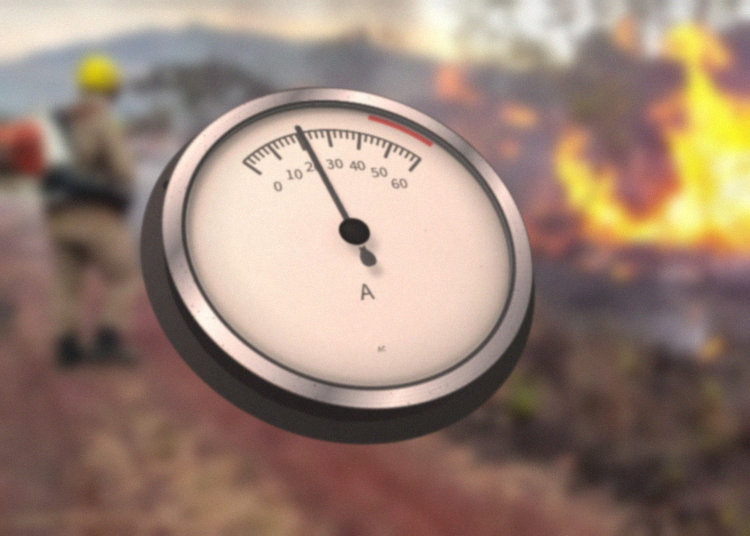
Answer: 20 A
